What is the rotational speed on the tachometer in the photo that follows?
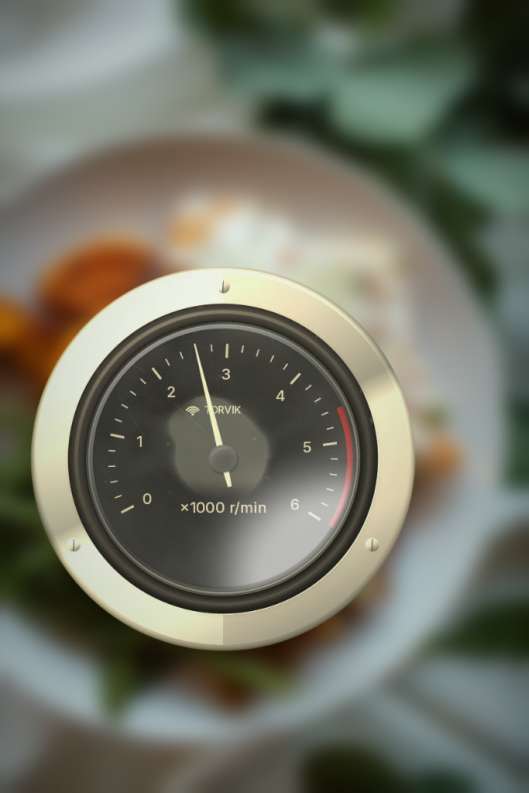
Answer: 2600 rpm
